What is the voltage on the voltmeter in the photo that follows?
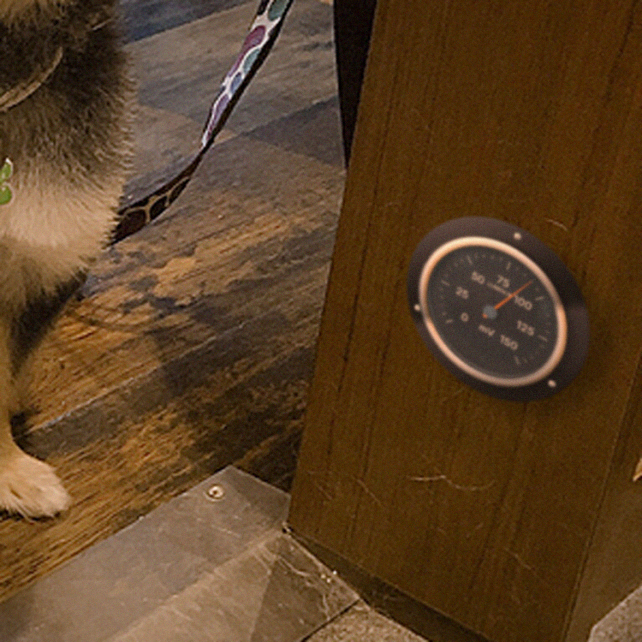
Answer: 90 mV
